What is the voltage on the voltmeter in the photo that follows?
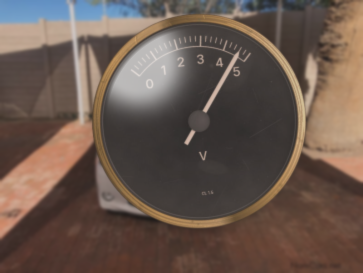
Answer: 4.6 V
